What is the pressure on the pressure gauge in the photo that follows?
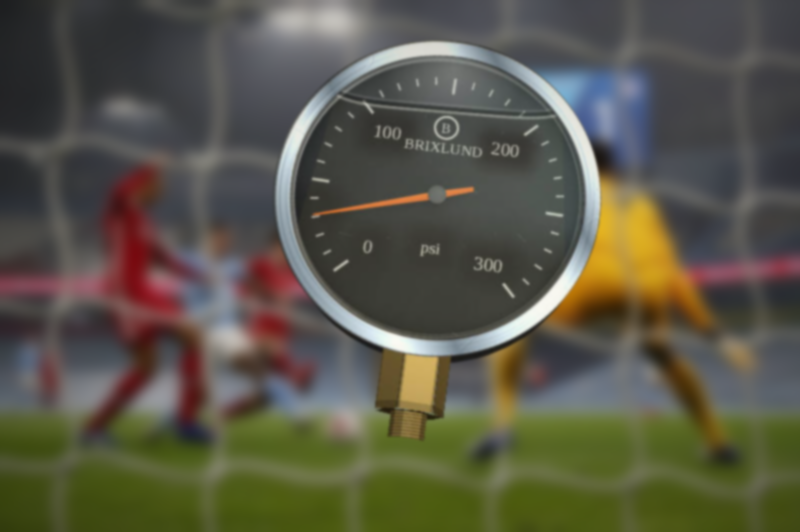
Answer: 30 psi
